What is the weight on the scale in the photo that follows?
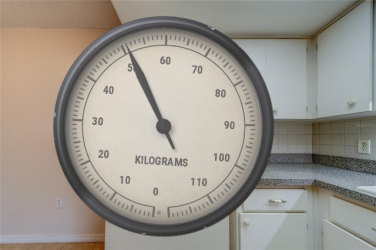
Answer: 51 kg
